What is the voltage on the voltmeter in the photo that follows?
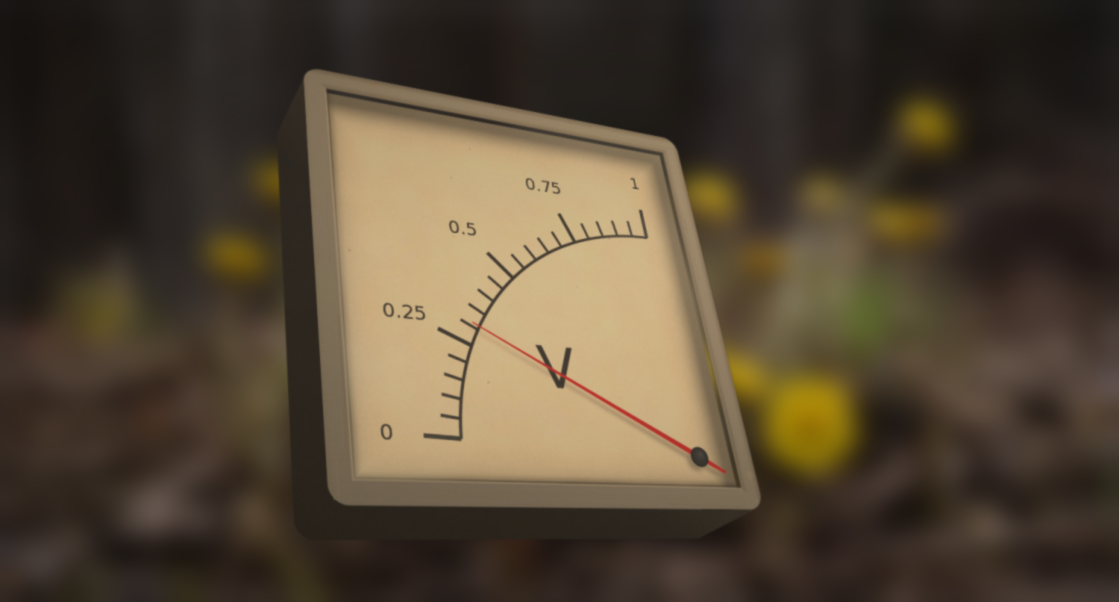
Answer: 0.3 V
